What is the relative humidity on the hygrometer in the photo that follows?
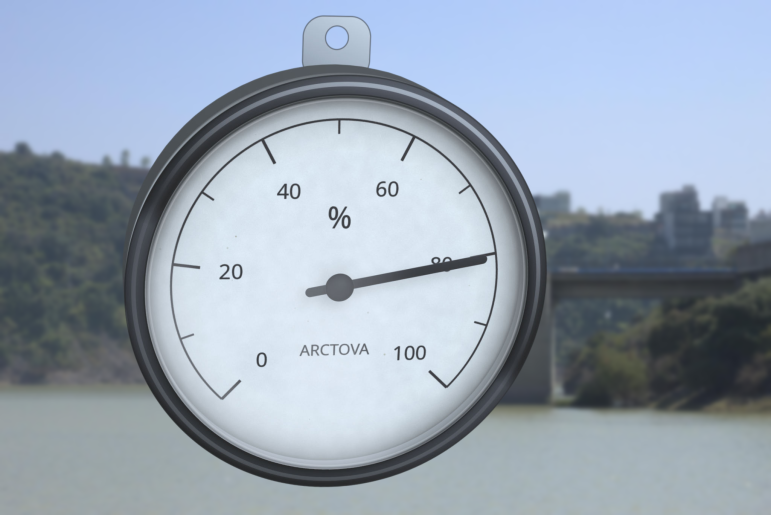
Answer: 80 %
